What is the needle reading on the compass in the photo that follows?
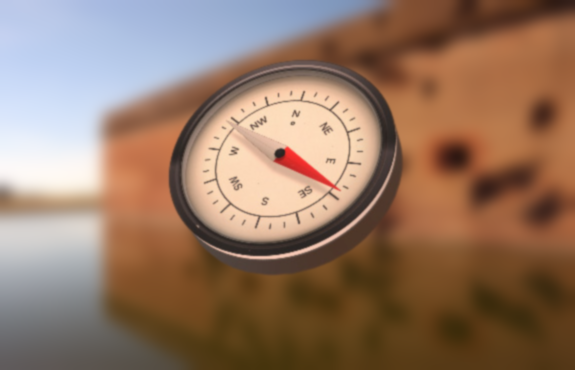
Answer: 115 °
